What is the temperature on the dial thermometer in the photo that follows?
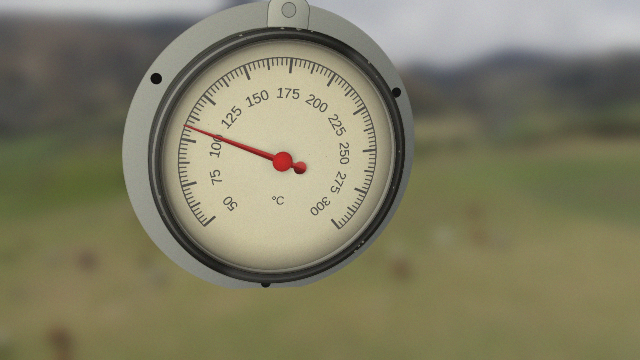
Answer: 107.5 °C
